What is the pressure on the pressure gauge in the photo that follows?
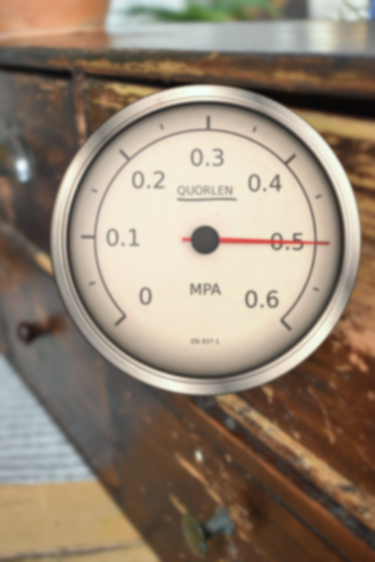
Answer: 0.5 MPa
